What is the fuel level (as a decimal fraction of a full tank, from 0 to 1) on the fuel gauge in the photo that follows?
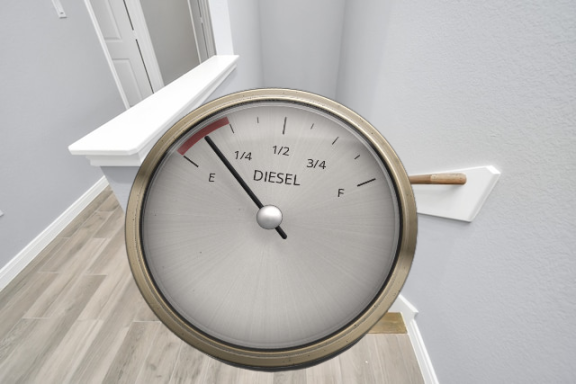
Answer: 0.125
